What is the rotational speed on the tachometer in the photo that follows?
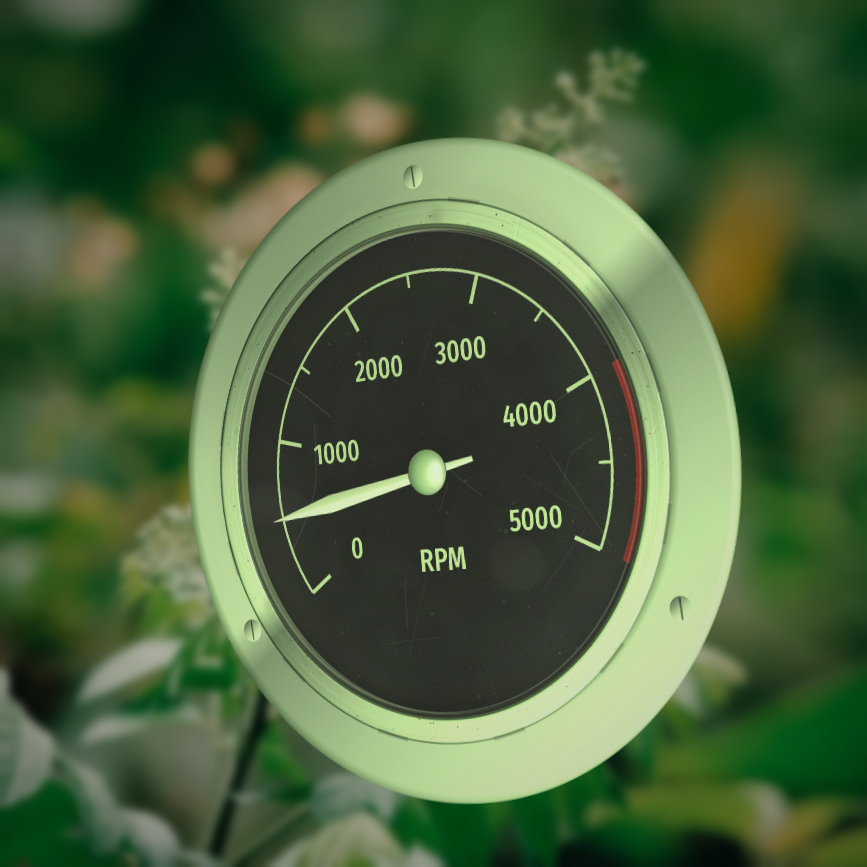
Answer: 500 rpm
